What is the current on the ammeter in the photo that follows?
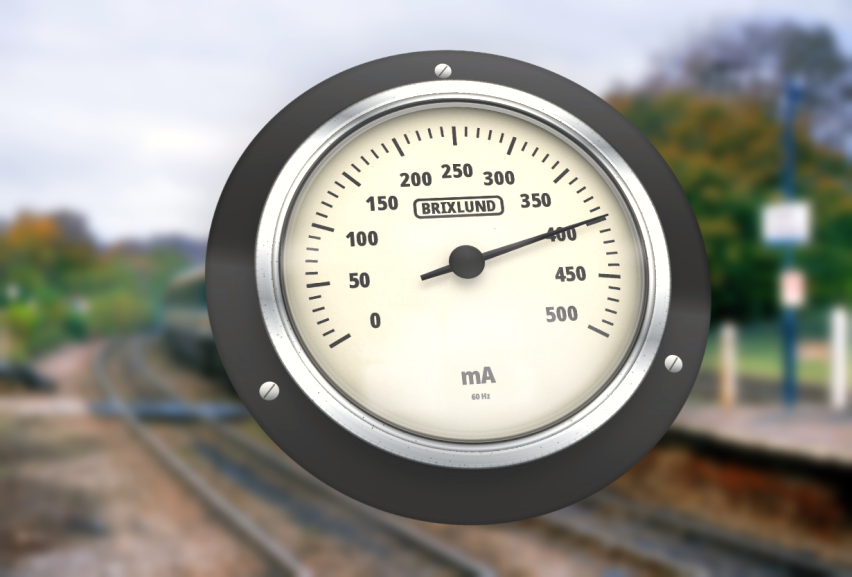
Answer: 400 mA
